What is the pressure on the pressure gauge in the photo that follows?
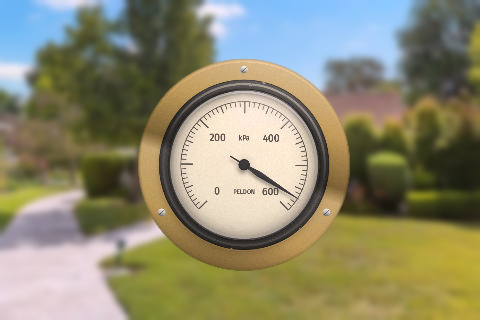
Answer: 570 kPa
